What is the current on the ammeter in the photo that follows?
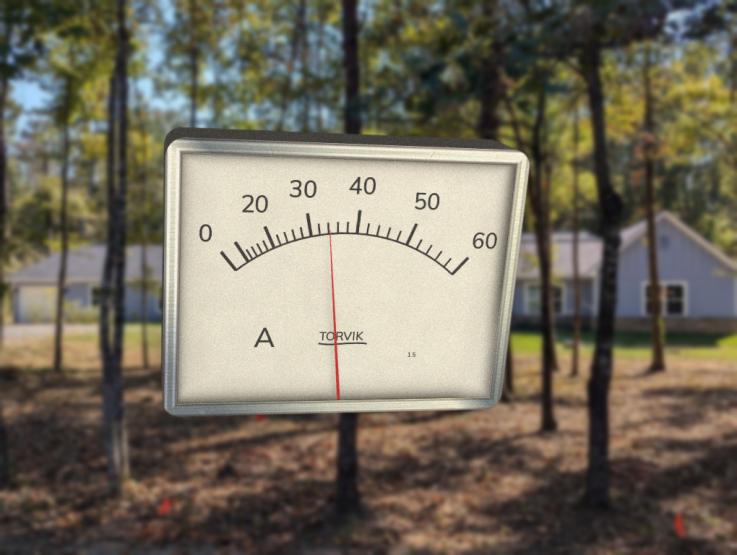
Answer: 34 A
